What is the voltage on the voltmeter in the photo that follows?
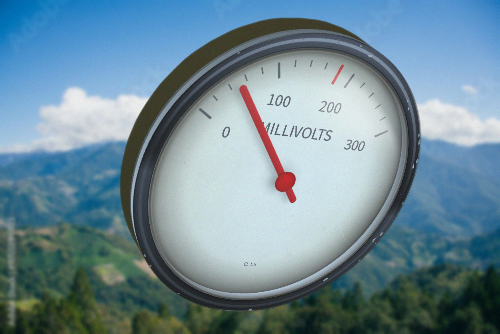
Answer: 50 mV
